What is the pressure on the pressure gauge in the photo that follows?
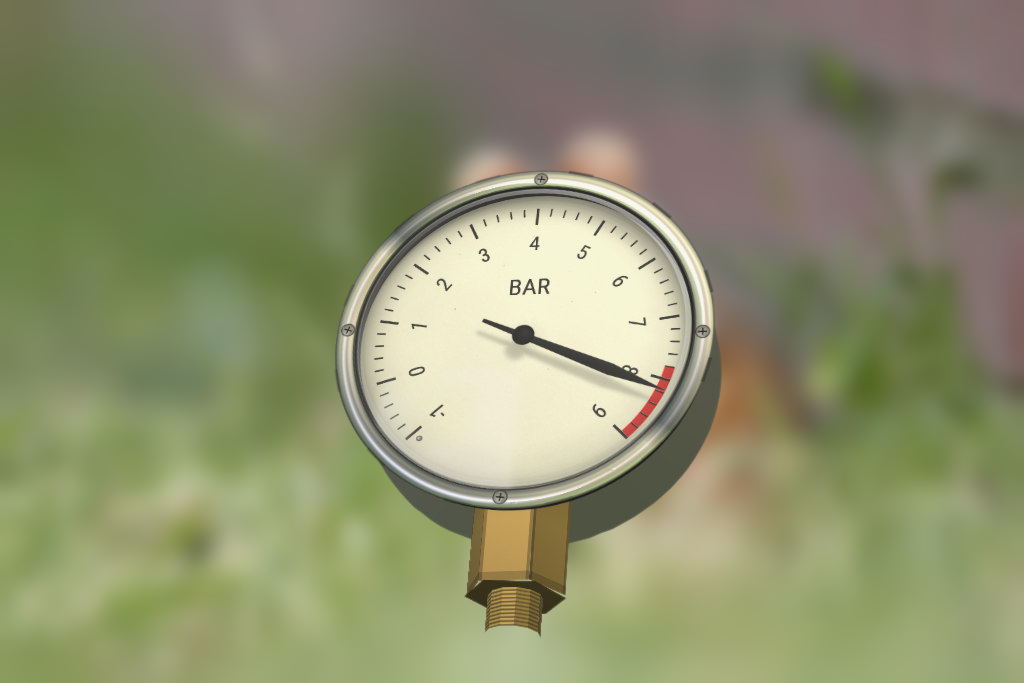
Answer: 8.2 bar
